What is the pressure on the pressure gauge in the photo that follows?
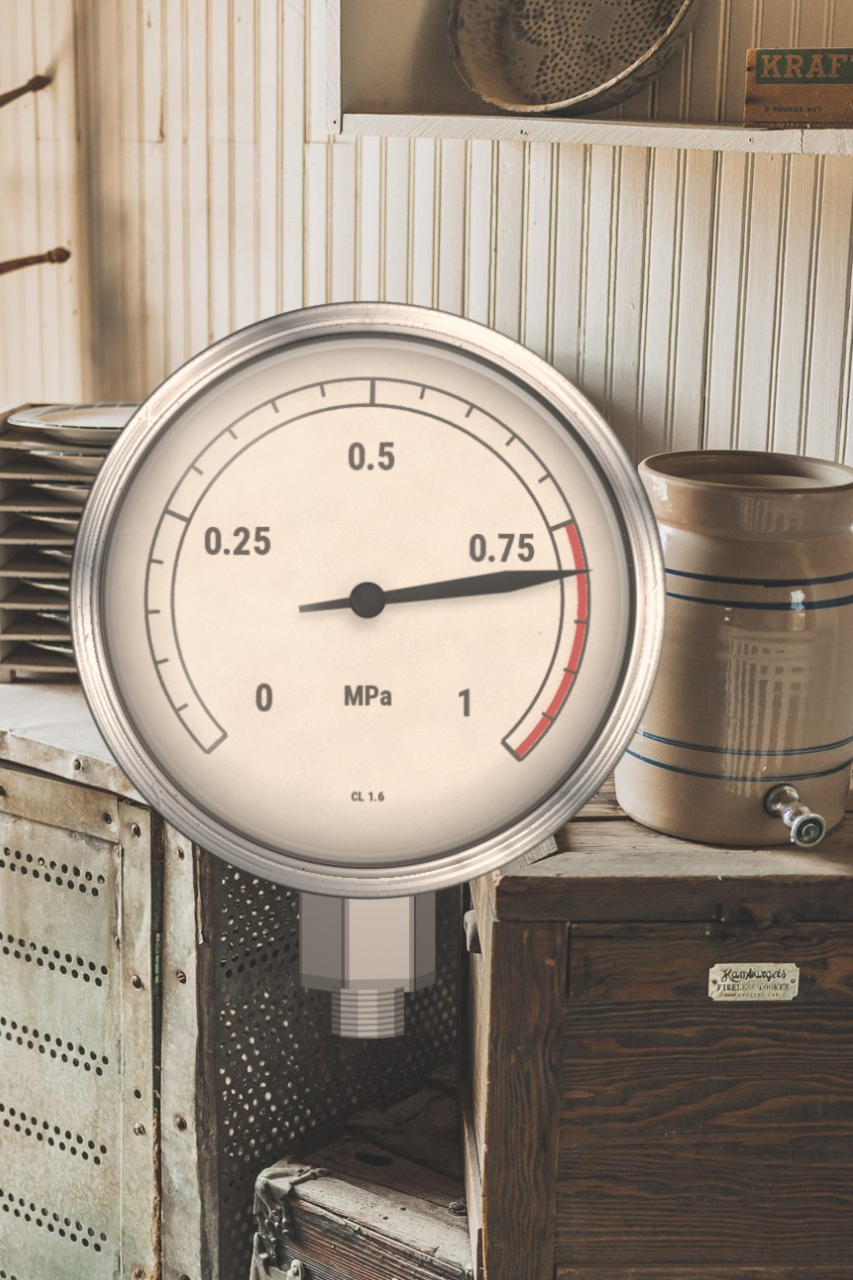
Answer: 0.8 MPa
